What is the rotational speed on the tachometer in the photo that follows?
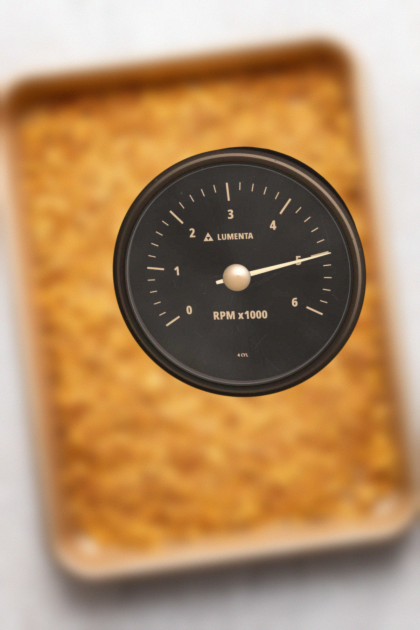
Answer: 5000 rpm
